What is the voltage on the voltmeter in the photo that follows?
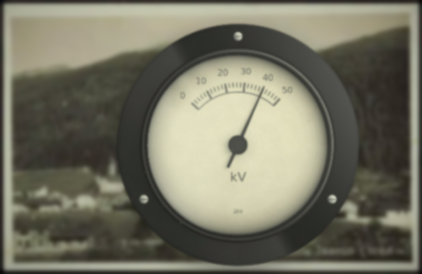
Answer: 40 kV
